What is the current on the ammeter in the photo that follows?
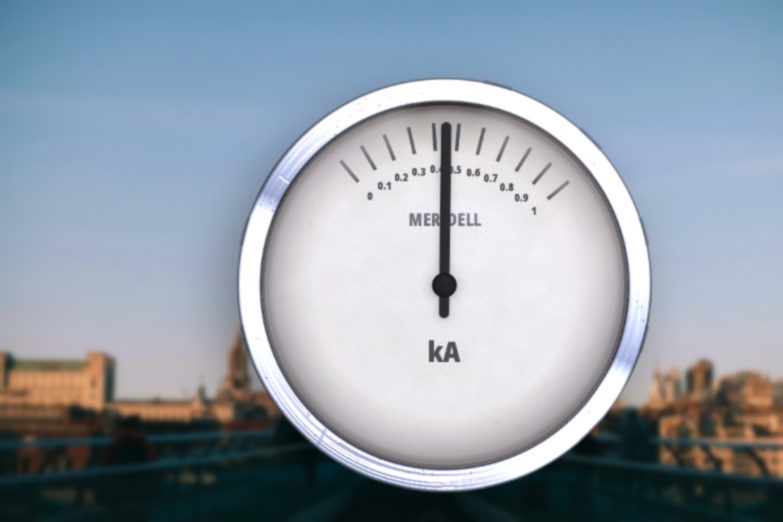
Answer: 0.45 kA
